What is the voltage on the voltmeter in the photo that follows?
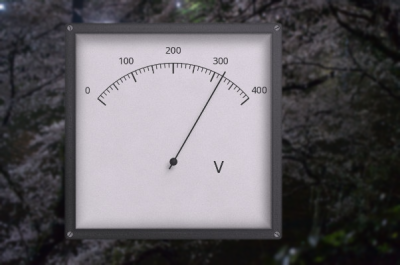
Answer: 320 V
